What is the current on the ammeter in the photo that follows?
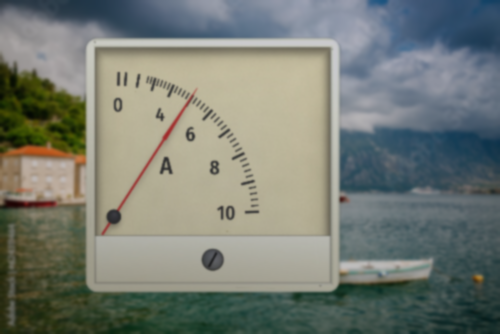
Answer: 5 A
